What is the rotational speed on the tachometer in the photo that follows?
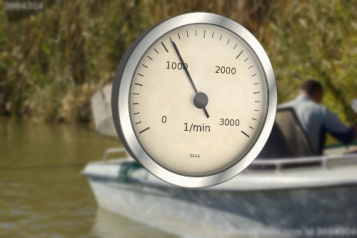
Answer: 1100 rpm
